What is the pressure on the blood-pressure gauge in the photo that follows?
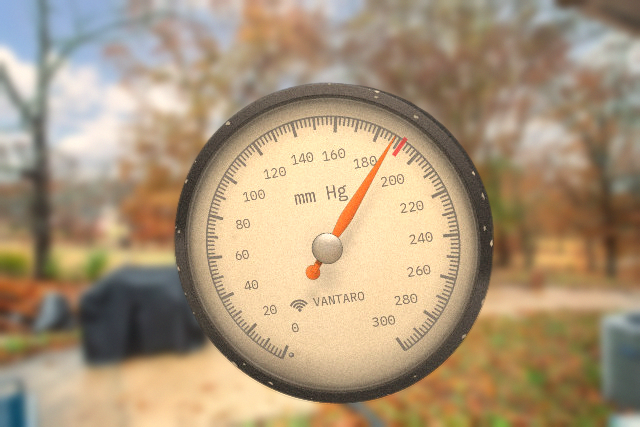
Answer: 188 mmHg
